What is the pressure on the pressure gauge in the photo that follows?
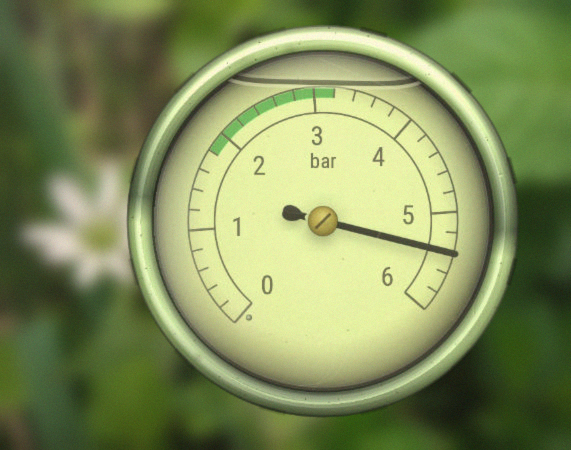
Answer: 5.4 bar
